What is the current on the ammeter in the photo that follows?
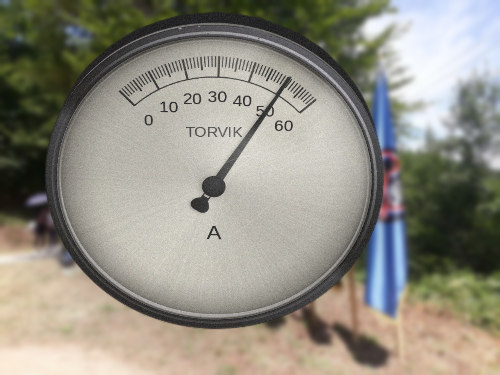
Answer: 50 A
